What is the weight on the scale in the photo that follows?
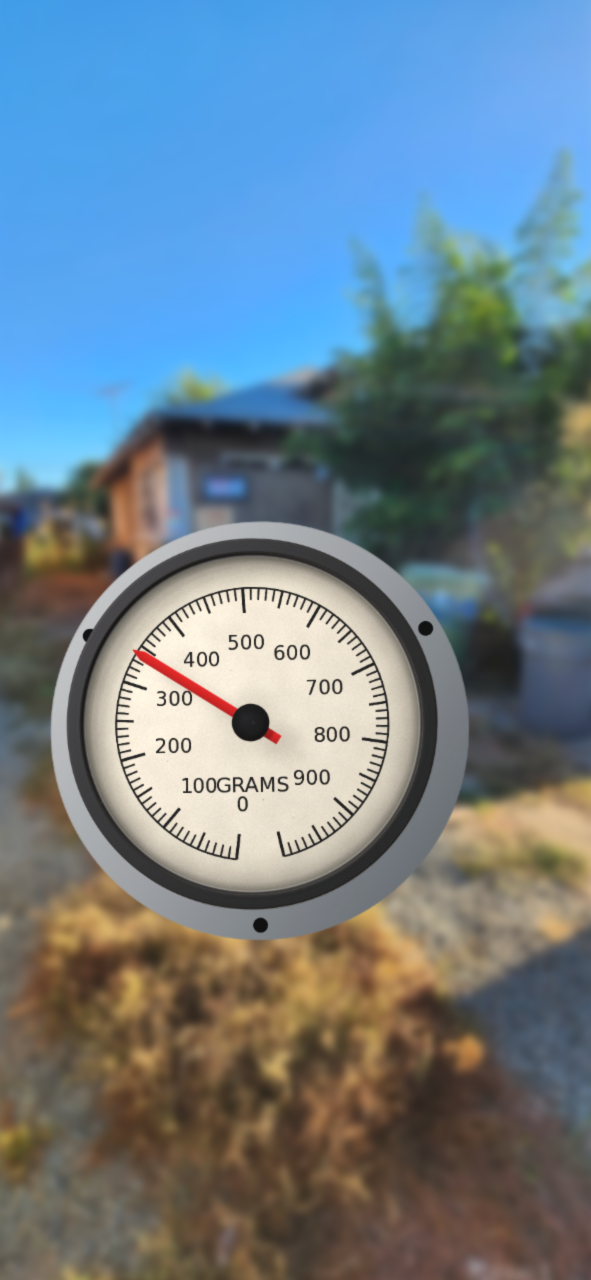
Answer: 340 g
